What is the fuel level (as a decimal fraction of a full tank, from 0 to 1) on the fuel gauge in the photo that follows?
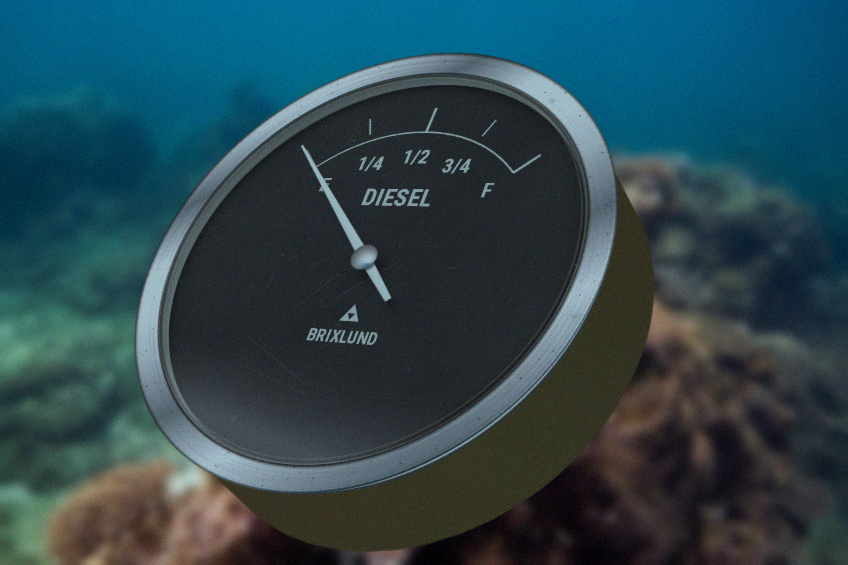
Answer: 0
